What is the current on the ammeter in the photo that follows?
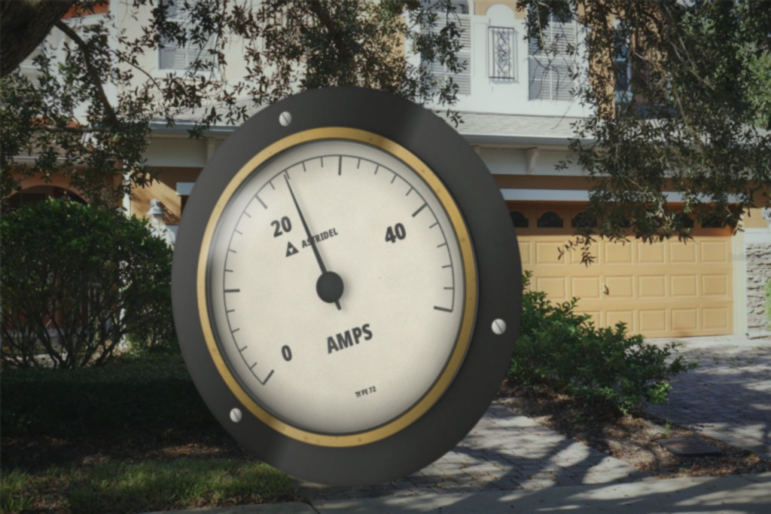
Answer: 24 A
